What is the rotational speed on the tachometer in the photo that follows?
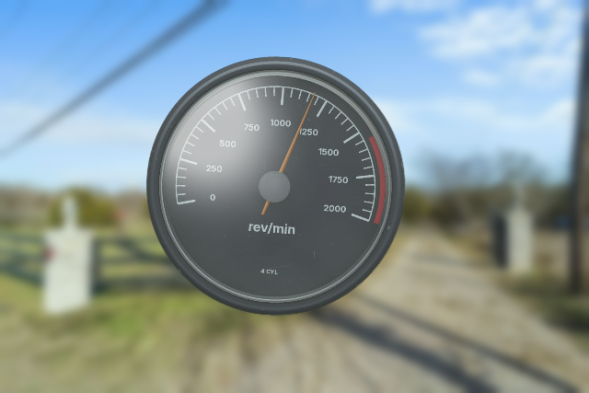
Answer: 1175 rpm
